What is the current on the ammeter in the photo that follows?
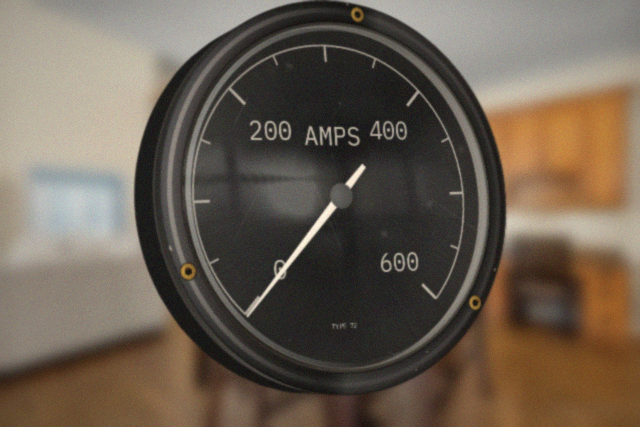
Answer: 0 A
